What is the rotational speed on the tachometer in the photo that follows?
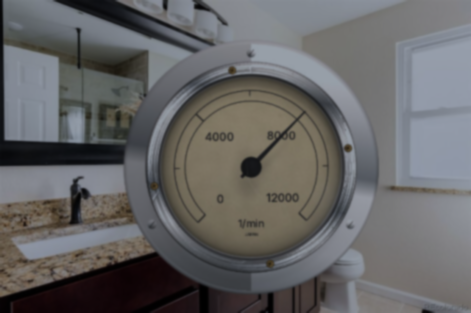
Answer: 8000 rpm
